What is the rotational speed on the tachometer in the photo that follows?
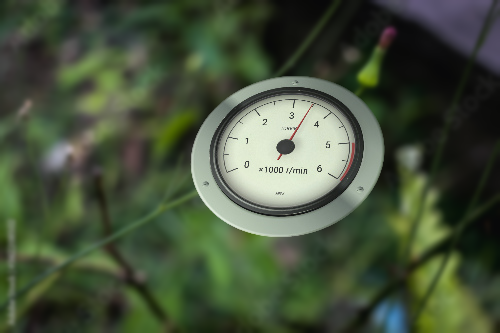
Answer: 3500 rpm
